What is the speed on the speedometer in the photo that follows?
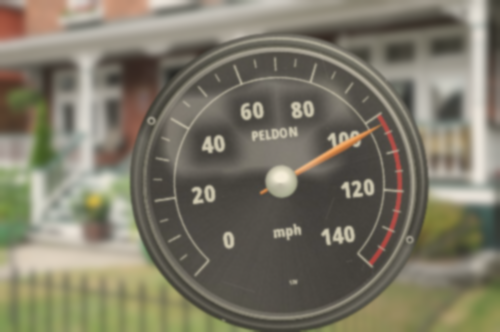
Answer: 102.5 mph
